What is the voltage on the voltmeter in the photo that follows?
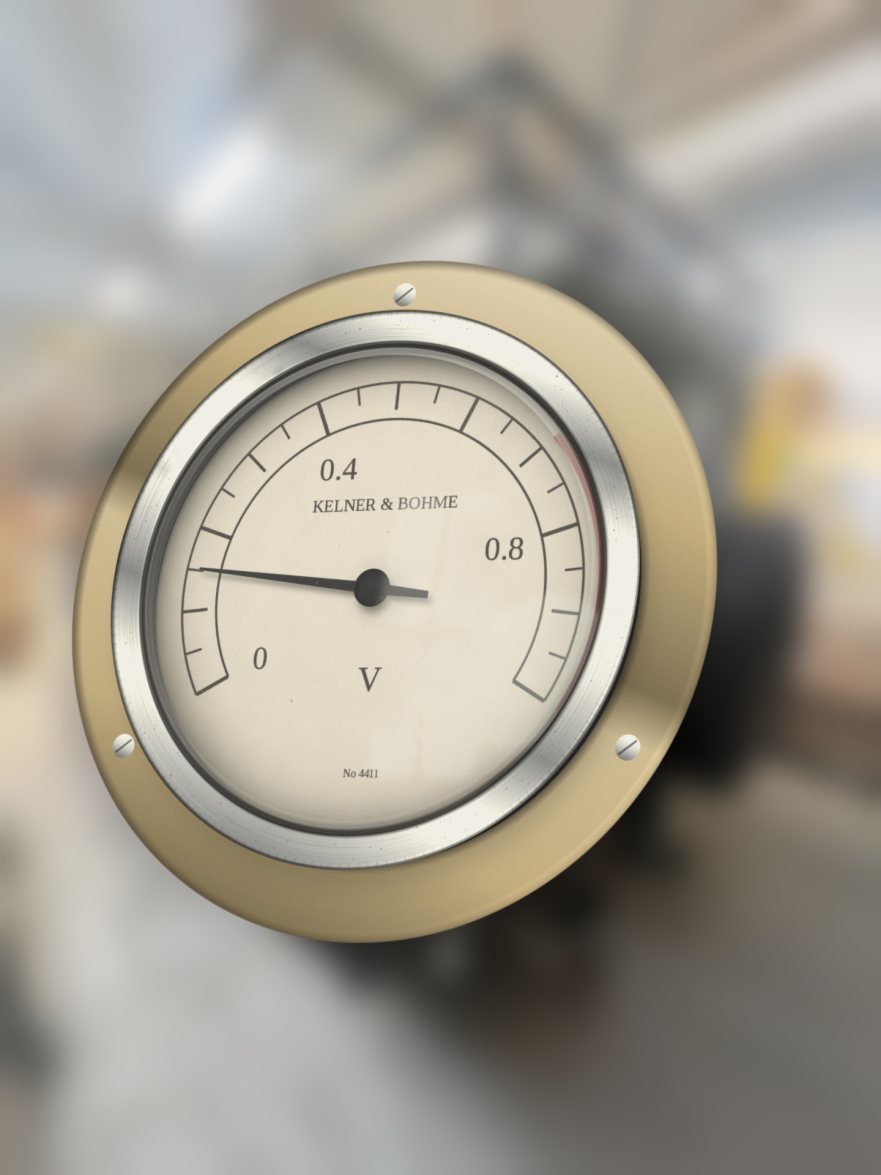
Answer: 0.15 V
